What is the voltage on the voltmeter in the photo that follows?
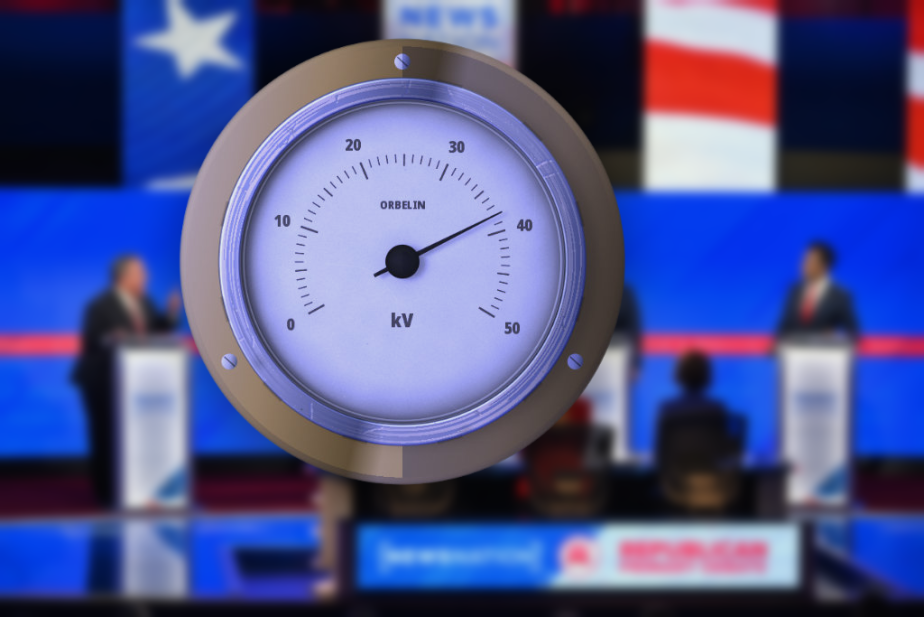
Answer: 38 kV
